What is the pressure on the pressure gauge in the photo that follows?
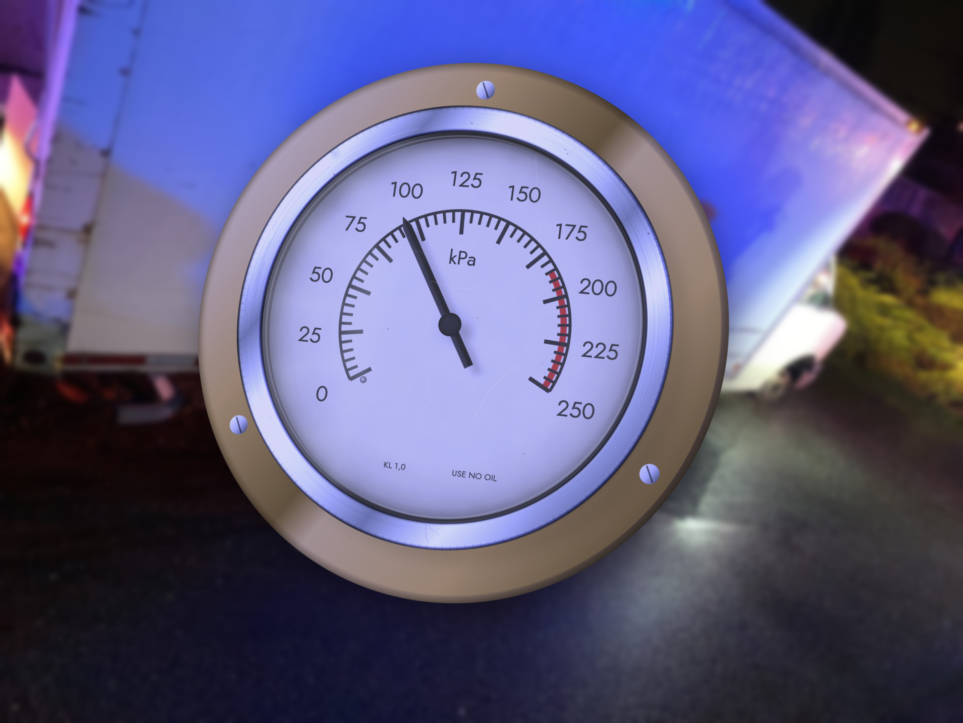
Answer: 95 kPa
